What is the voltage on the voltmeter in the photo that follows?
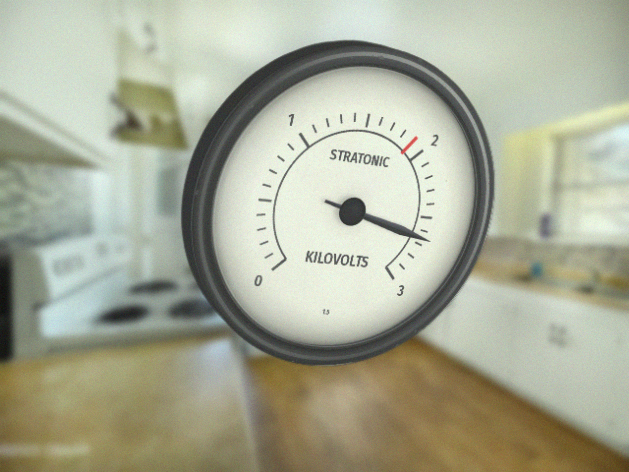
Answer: 2.65 kV
